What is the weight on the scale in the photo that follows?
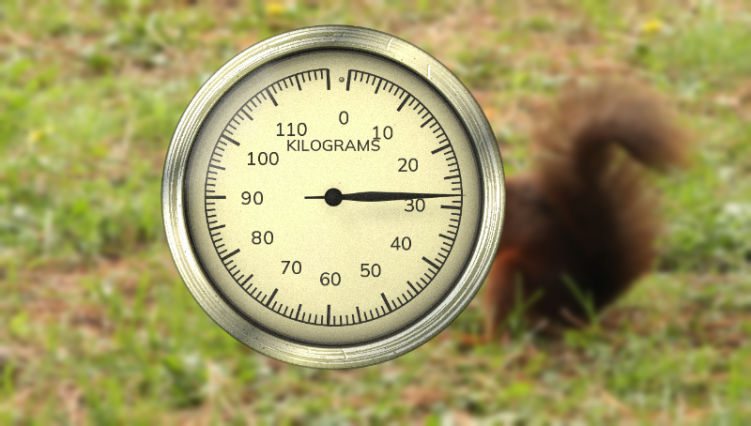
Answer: 28 kg
